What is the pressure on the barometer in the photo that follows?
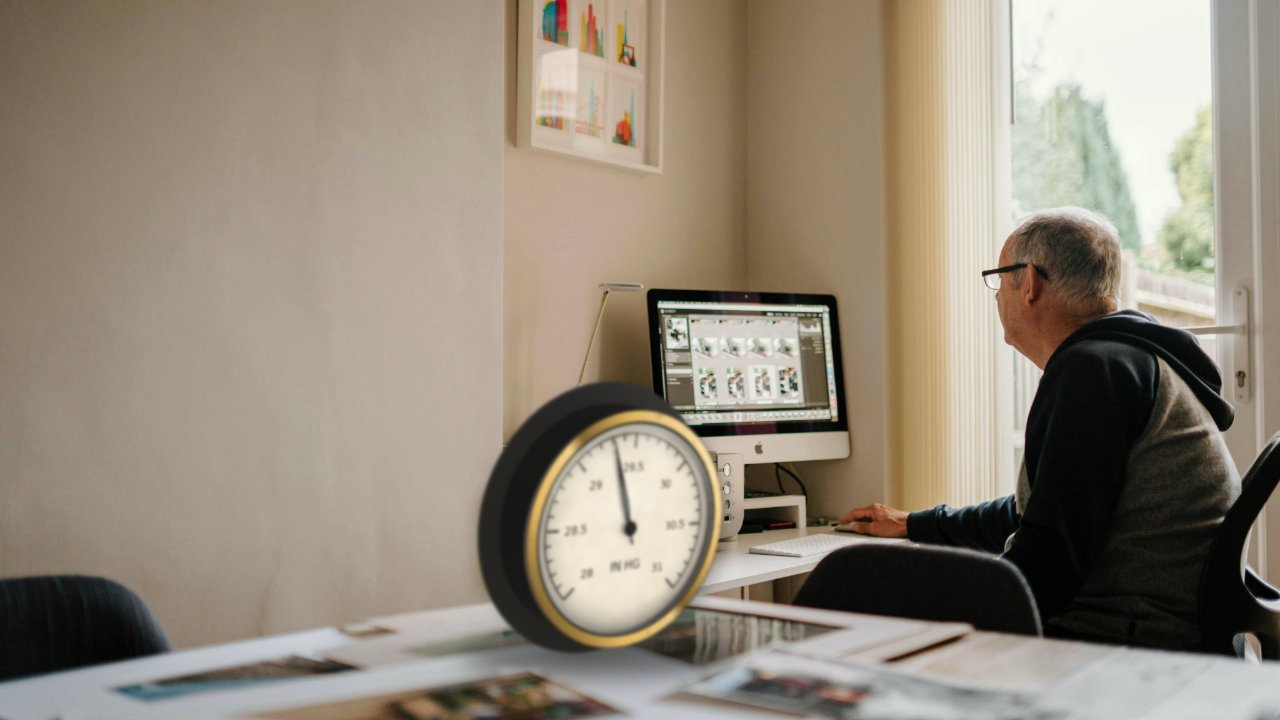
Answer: 29.3 inHg
